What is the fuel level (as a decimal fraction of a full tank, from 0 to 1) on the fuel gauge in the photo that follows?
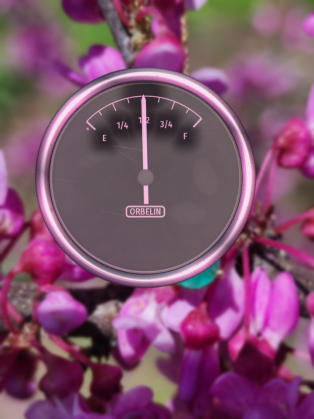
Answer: 0.5
